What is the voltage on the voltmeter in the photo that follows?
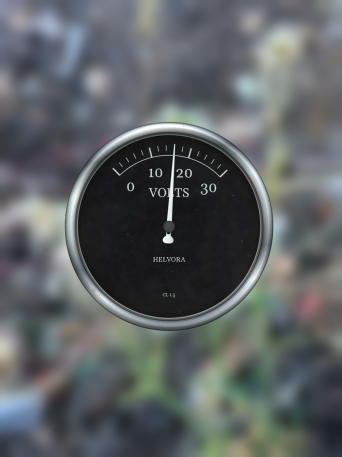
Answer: 16 V
